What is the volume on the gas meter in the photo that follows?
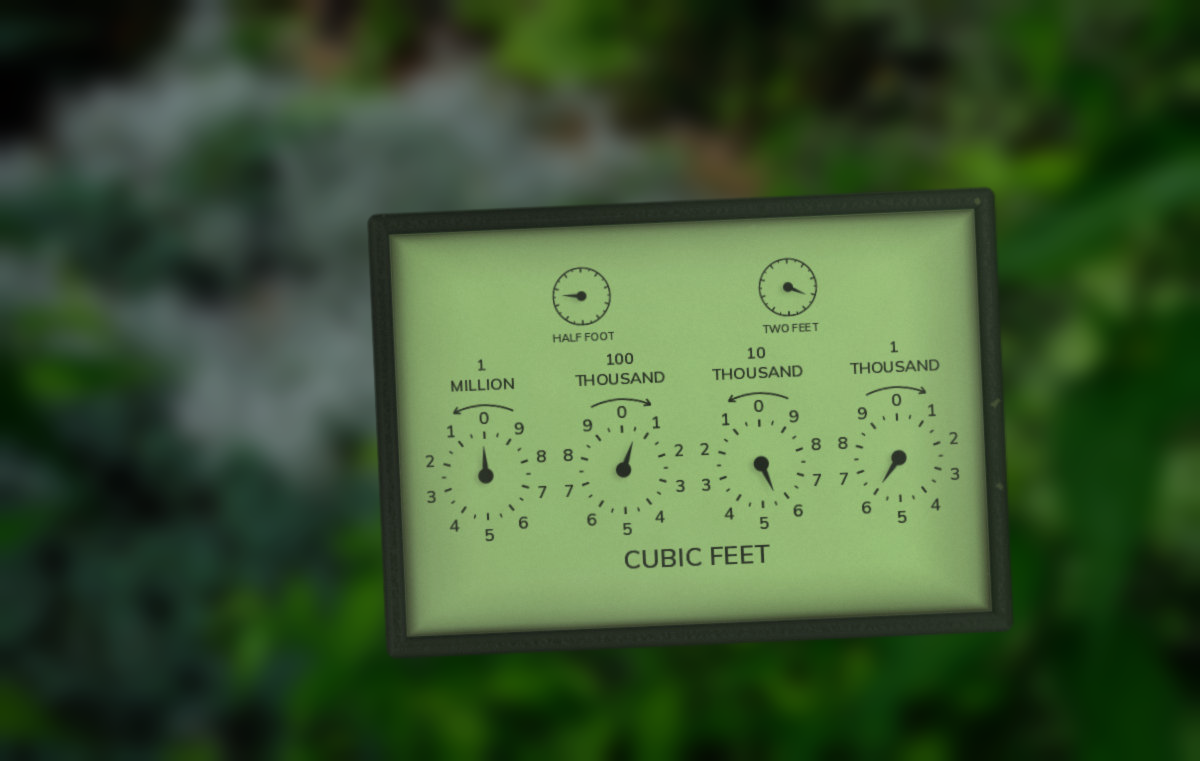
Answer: 5600 ft³
